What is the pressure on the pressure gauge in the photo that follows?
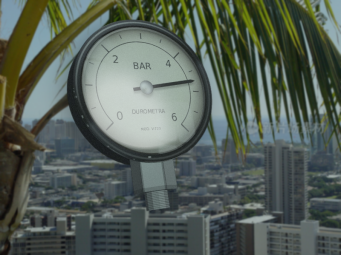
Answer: 4.75 bar
